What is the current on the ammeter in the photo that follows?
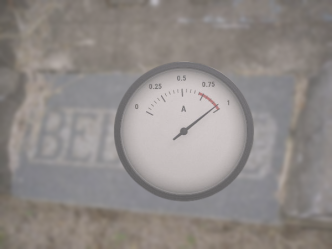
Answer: 0.95 A
